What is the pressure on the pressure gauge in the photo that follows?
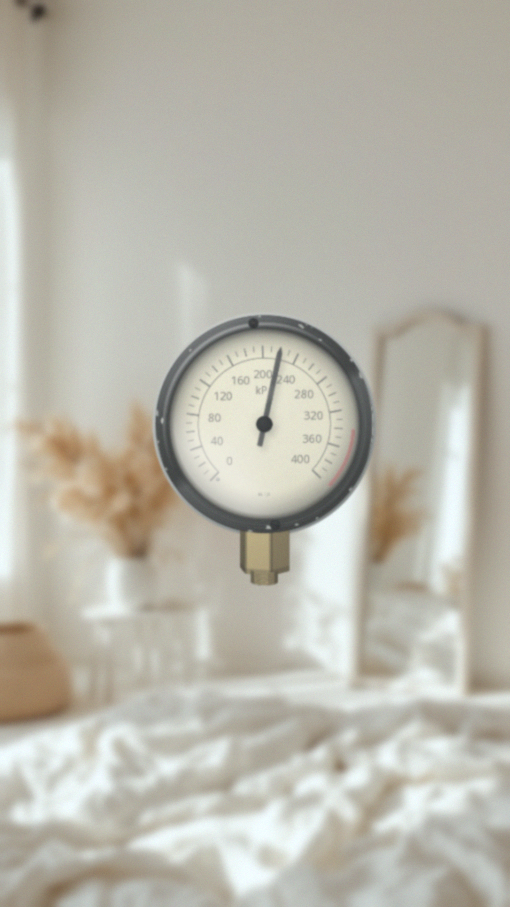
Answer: 220 kPa
